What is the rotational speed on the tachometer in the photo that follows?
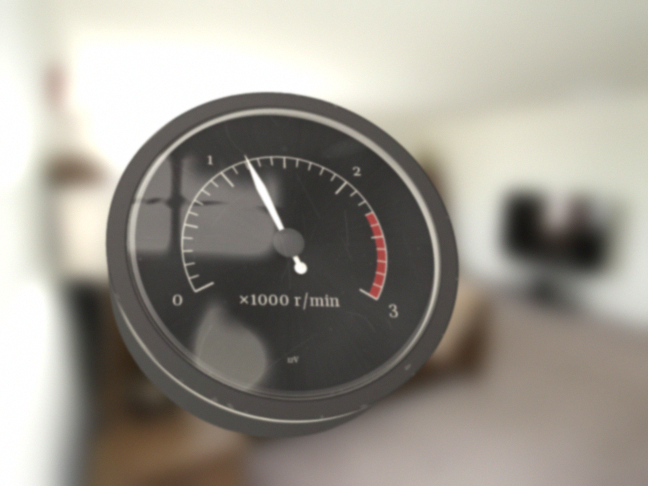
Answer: 1200 rpm
